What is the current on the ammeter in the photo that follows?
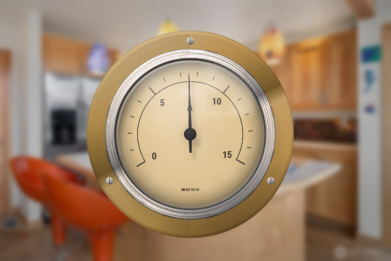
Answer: 7.5 A
